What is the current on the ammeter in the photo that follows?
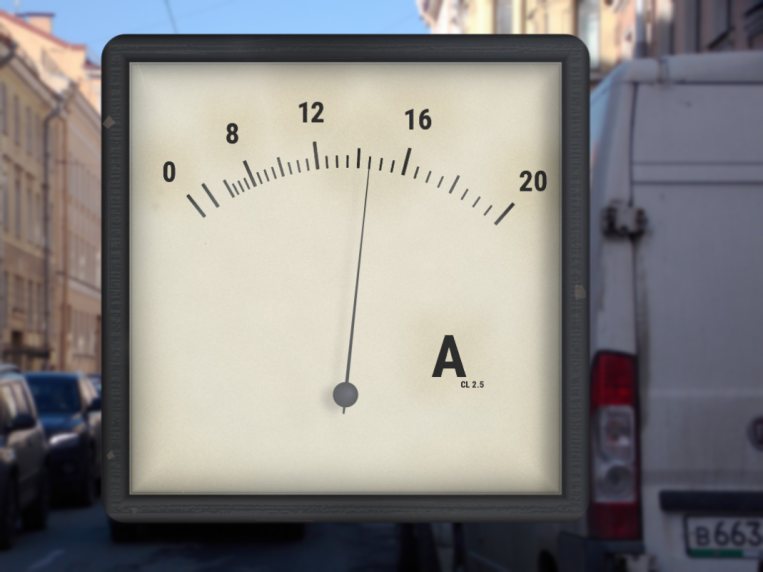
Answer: 14.5 A
